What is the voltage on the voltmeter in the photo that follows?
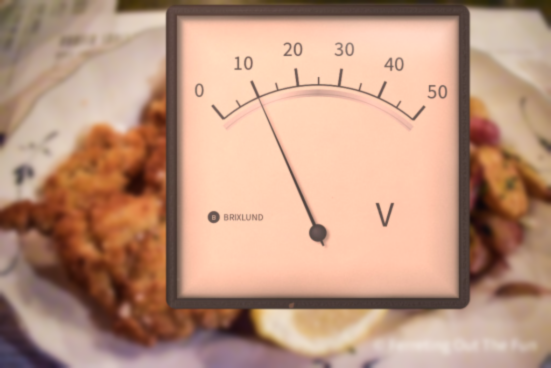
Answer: 10 V
